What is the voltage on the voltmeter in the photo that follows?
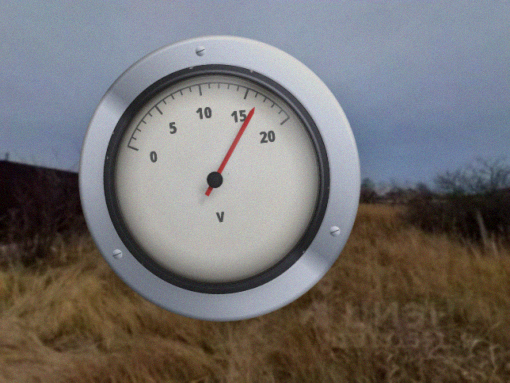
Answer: 16.5 V
